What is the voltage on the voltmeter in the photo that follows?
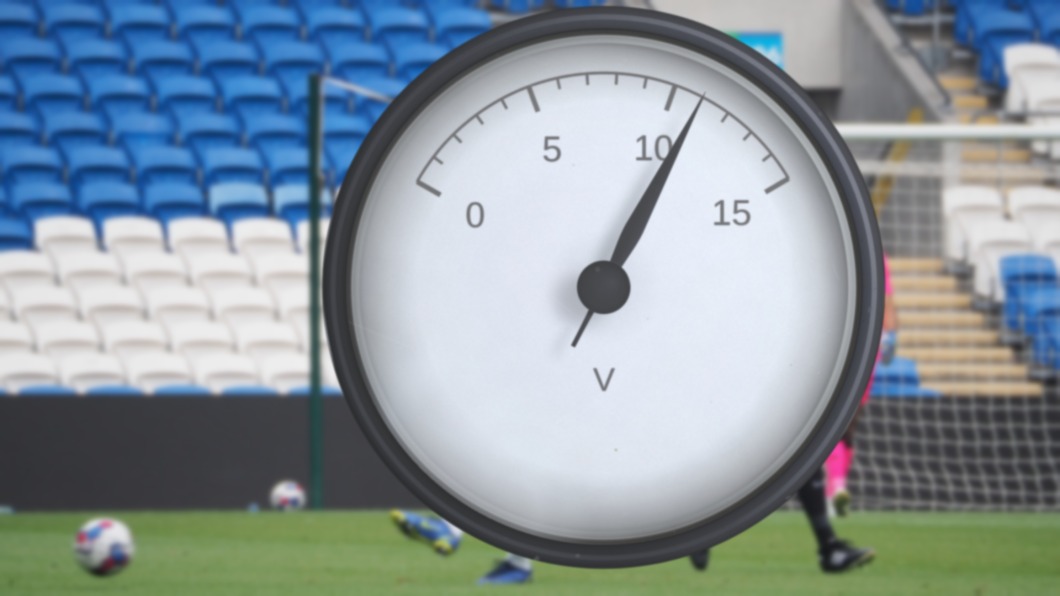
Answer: 11 V
